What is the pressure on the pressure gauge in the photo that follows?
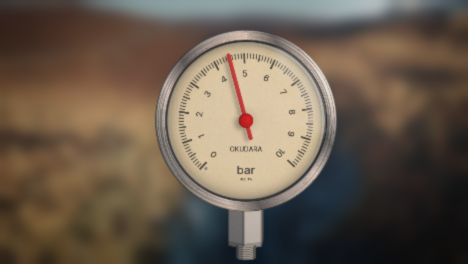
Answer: 4.5 bar
